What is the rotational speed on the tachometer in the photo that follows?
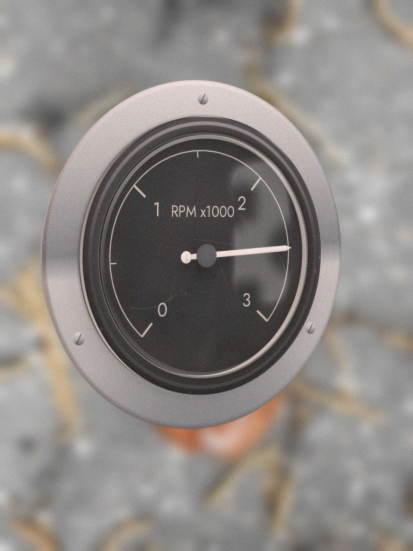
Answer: 2500 rpm
